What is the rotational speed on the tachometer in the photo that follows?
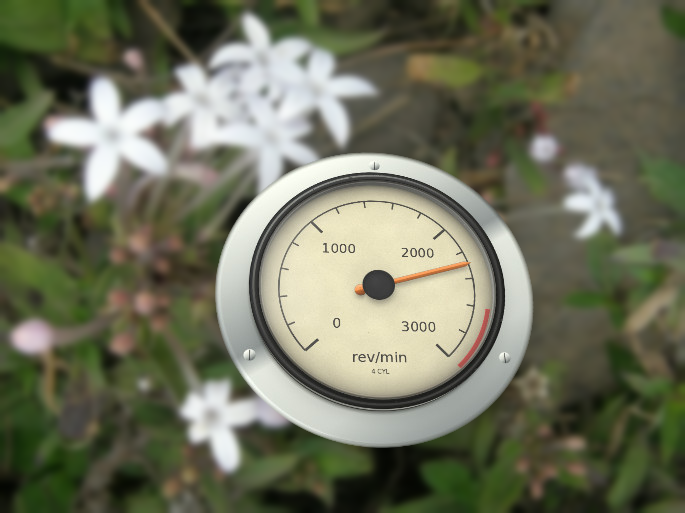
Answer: 2300 rpm
